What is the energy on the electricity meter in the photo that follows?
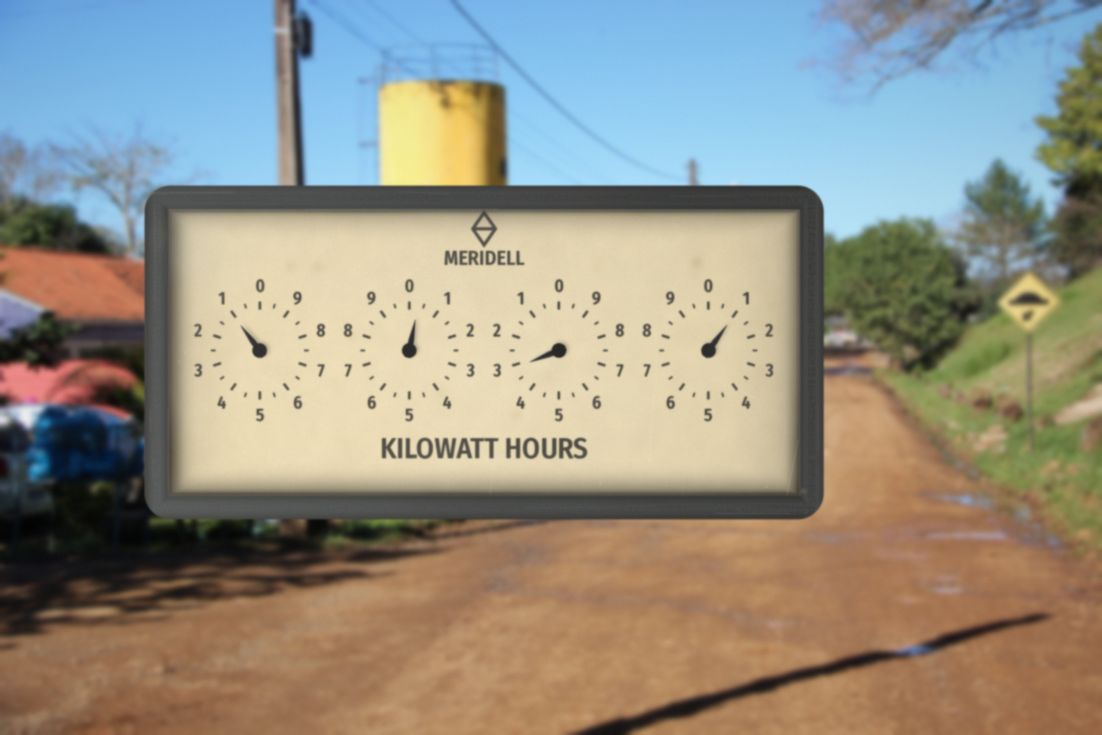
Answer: 1031 kWh
